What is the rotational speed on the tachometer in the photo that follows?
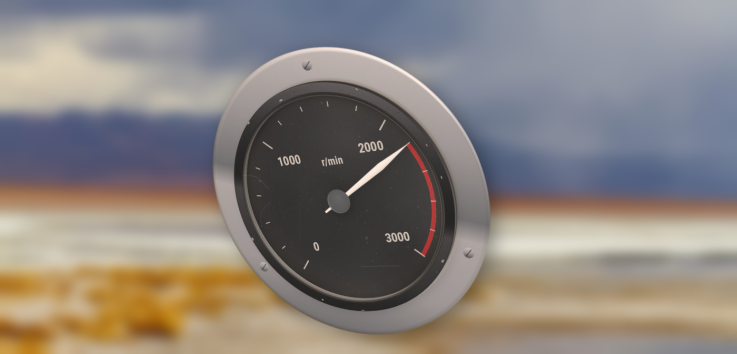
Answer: 2200 rpm
